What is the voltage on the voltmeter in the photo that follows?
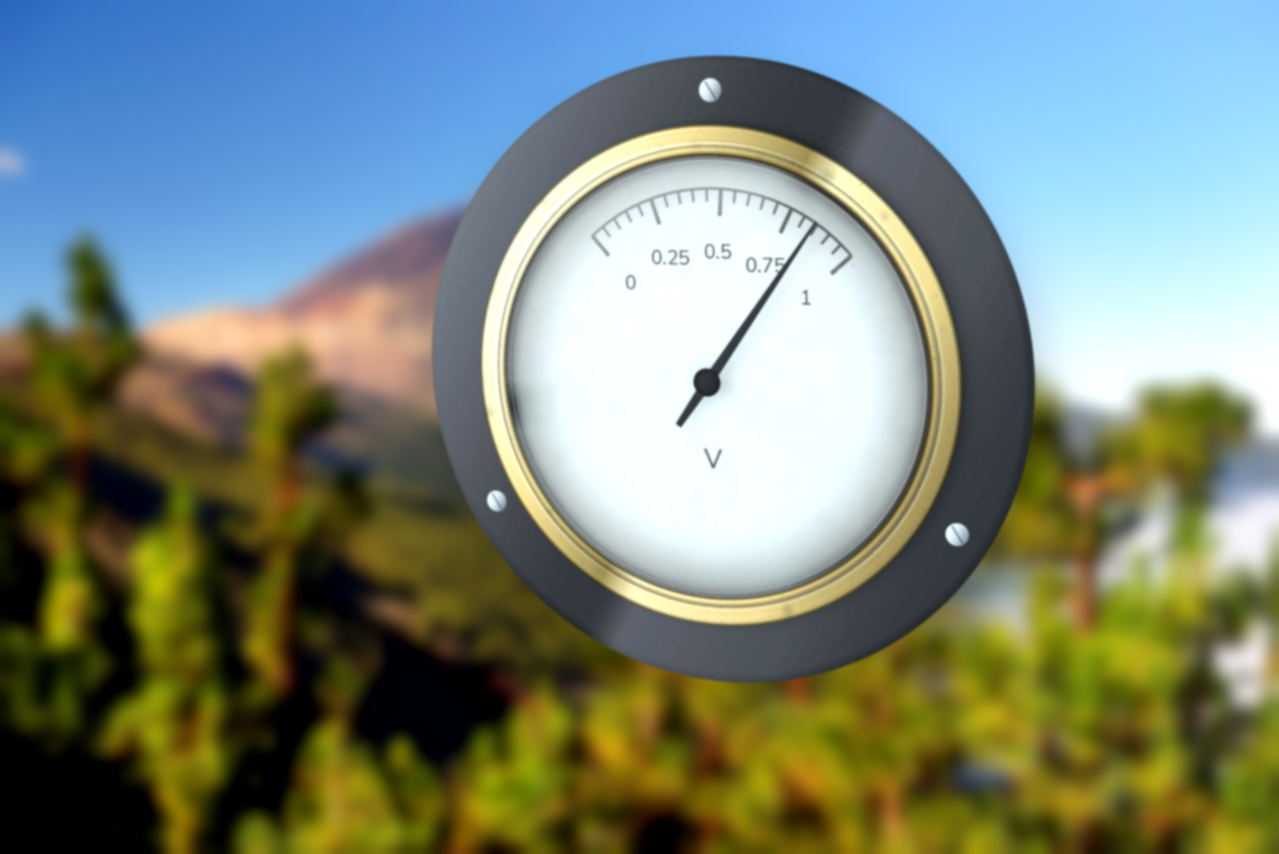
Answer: 0.85 V
